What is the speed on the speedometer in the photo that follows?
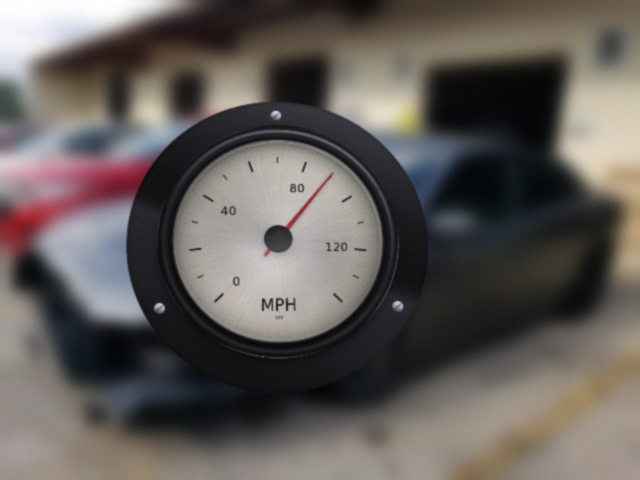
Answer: 90 mph
